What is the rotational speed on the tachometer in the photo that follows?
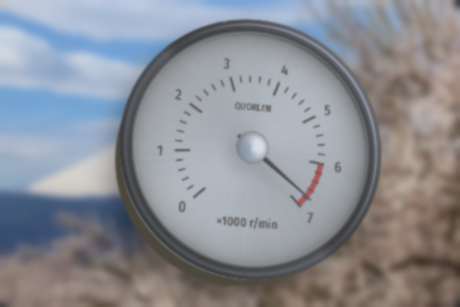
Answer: 6800 rpm
